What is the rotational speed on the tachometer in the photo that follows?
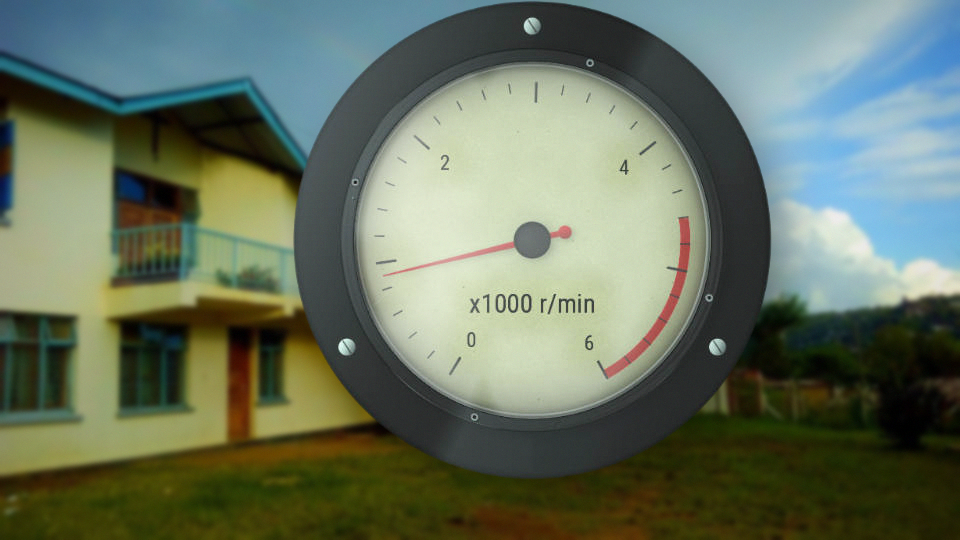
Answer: 900 rpm
